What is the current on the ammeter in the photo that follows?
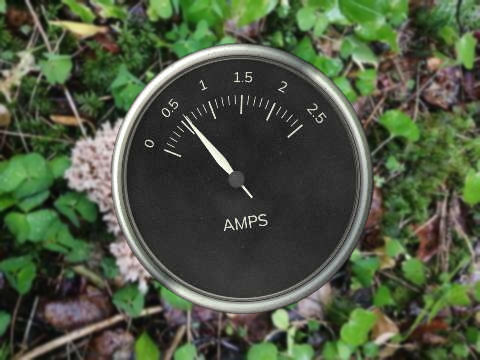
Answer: 0.6 A
